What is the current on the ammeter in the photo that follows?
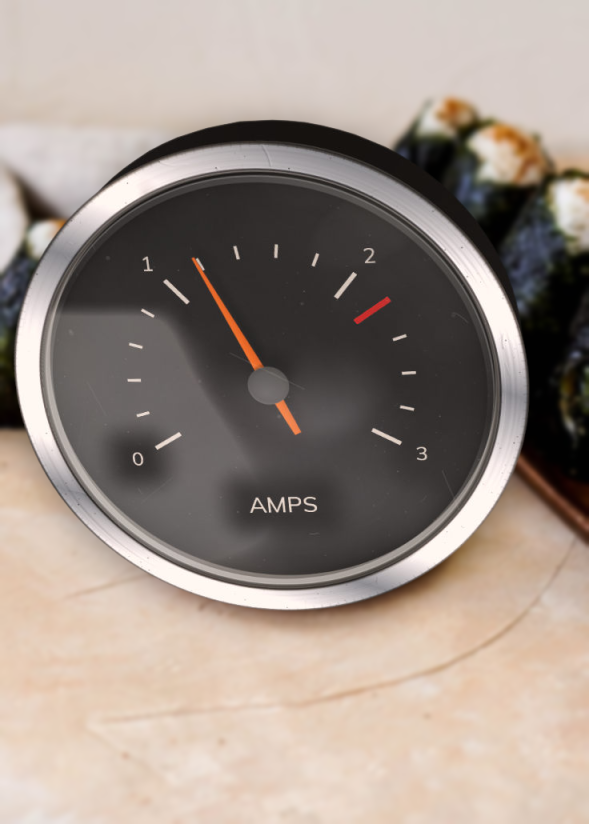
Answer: 1.2 A
